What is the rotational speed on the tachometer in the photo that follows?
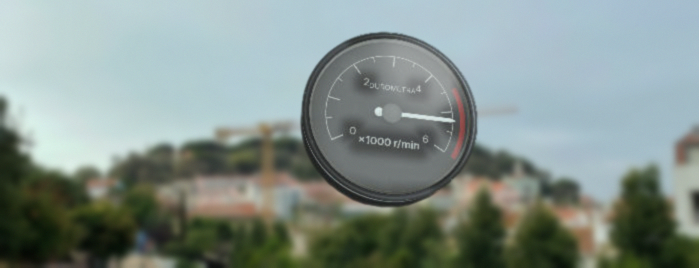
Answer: 5250 rpm
